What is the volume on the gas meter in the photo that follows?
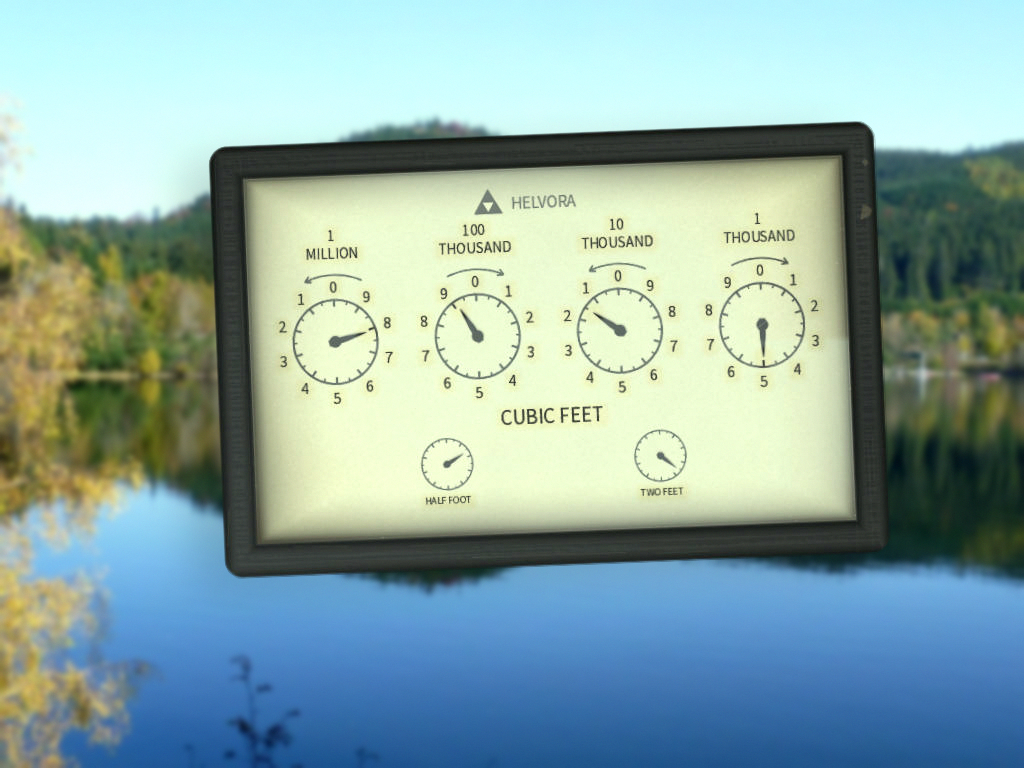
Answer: 791500 ft³
